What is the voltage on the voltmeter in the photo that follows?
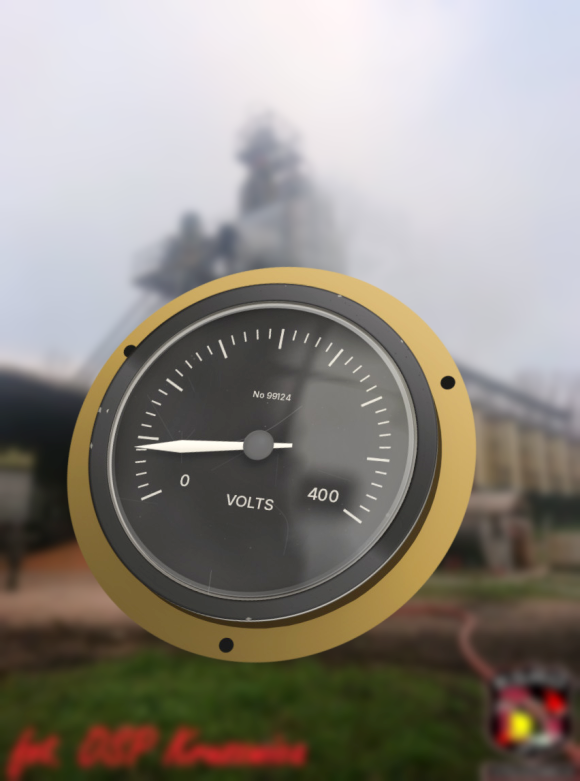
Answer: 40 V
